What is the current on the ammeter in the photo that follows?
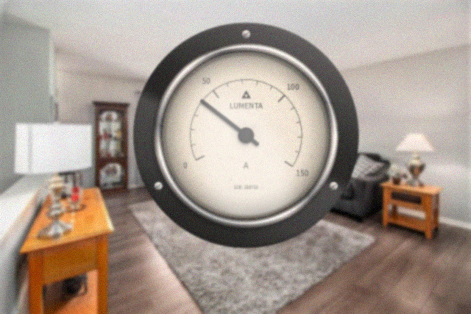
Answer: 40 A
